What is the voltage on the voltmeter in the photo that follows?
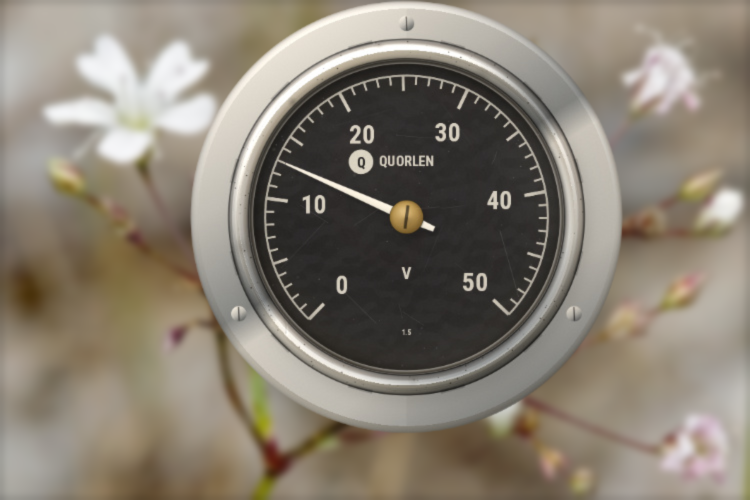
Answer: 13 V
